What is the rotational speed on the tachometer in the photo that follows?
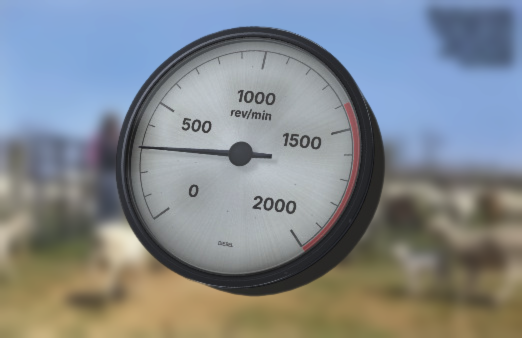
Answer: 300 rpm
